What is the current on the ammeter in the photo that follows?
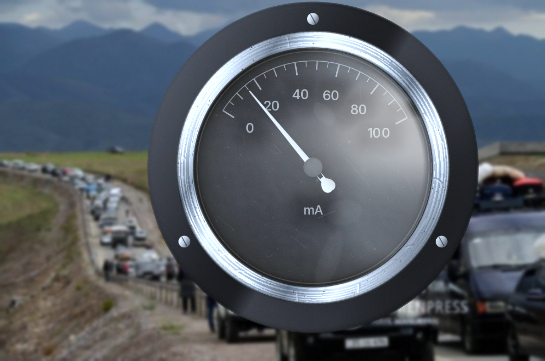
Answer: 15 mA
